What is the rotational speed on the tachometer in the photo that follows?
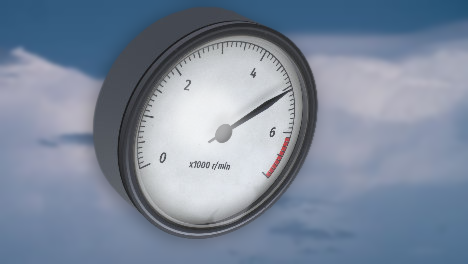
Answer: 5000 rpm
